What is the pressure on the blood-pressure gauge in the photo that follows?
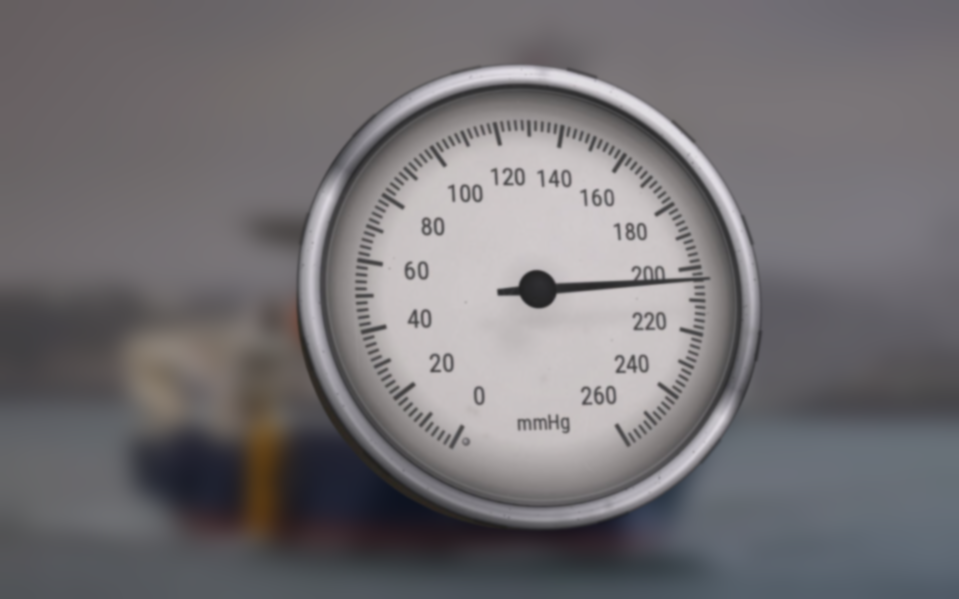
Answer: 204 mmHg
